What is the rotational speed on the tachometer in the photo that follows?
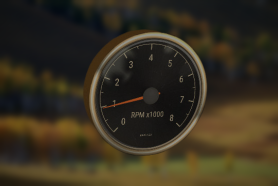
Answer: 1000 rpm
